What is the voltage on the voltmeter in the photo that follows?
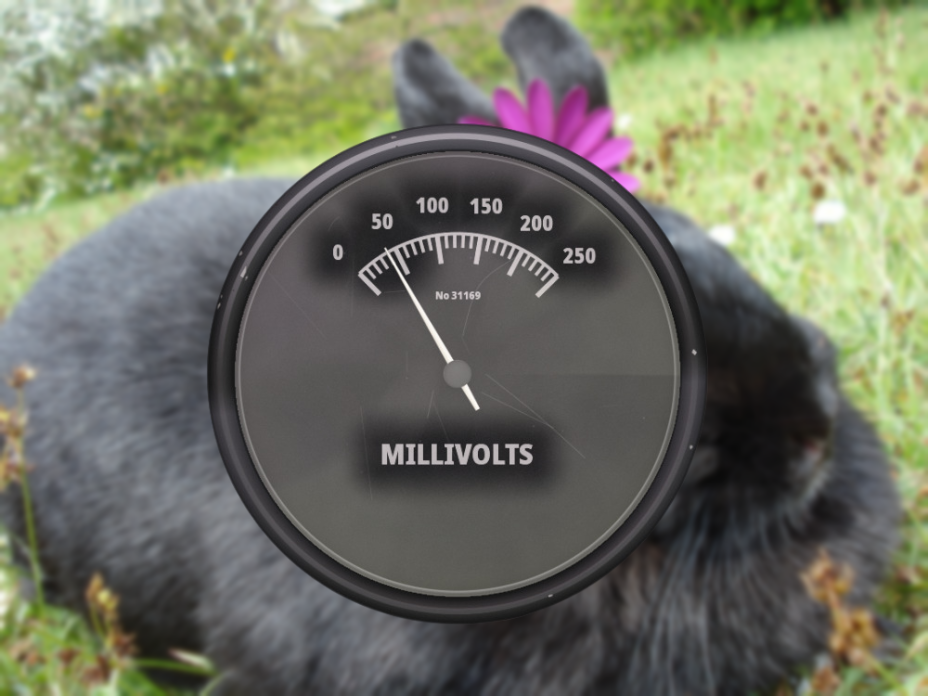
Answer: 40 mV
